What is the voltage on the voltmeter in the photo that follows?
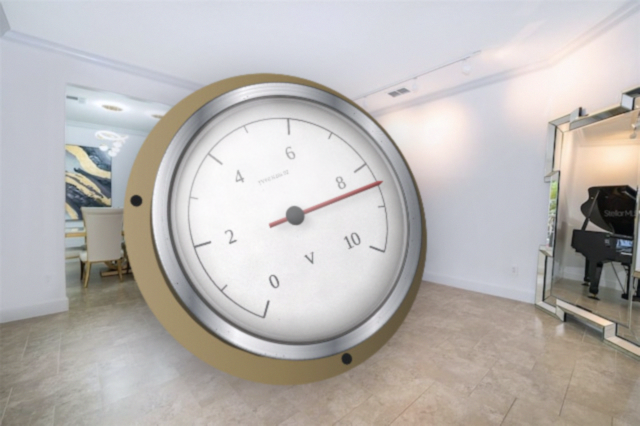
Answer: 8.5 V
